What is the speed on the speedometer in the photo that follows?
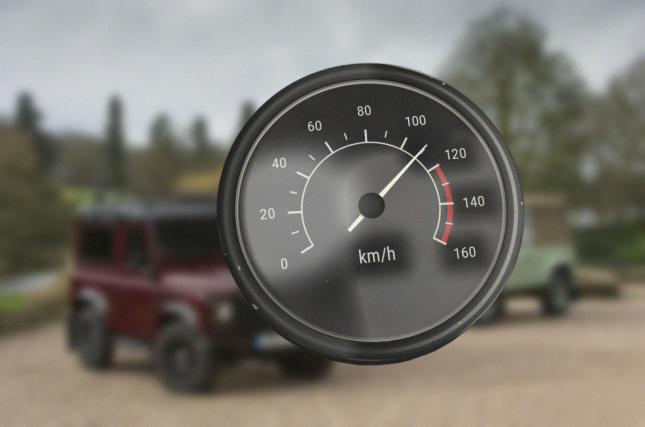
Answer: 110 km/h
